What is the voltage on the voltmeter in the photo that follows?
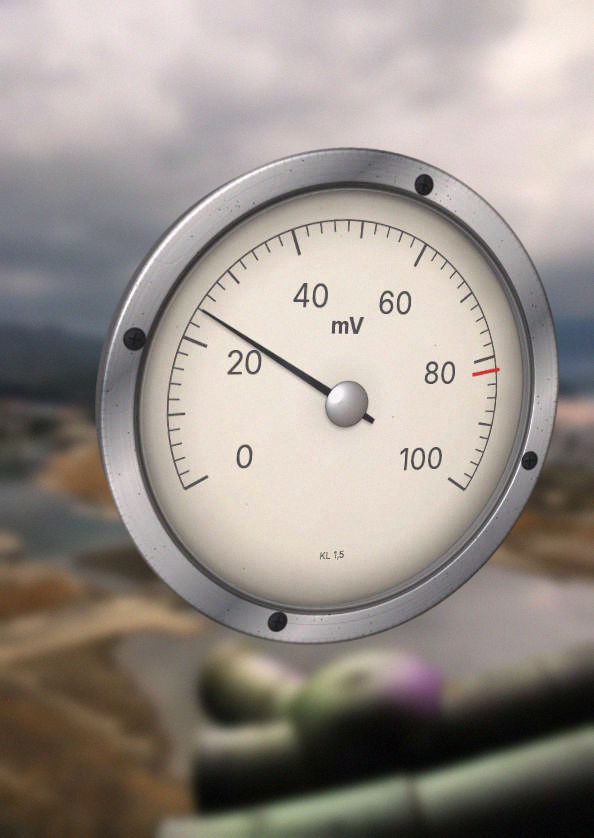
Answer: 24 mV
